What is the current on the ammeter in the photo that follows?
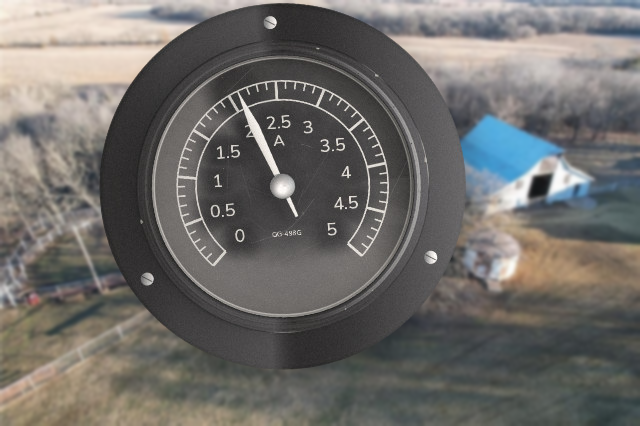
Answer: 2.1 A
